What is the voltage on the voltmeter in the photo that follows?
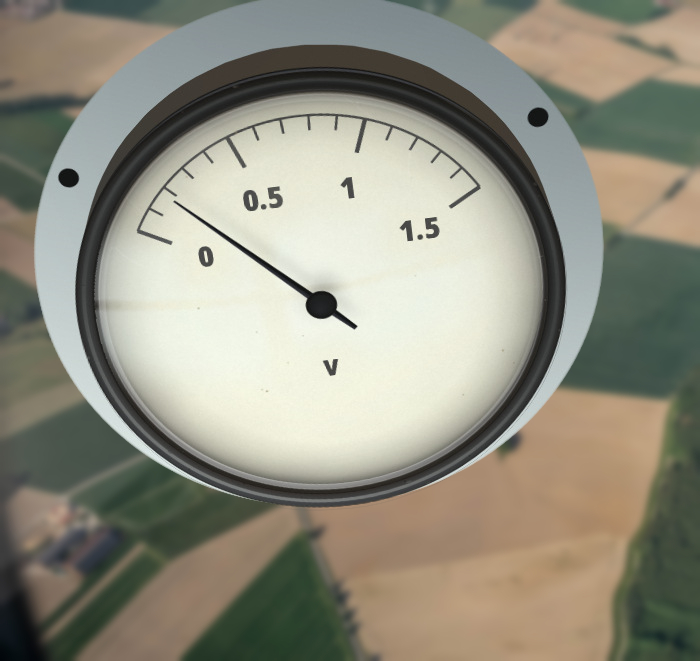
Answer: 0.2 V
